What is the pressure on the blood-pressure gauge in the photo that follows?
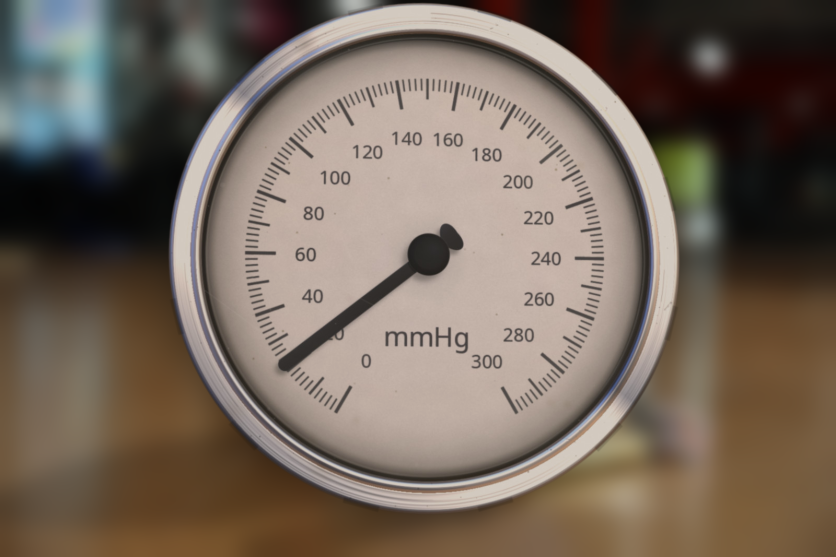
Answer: 22 mmHg
